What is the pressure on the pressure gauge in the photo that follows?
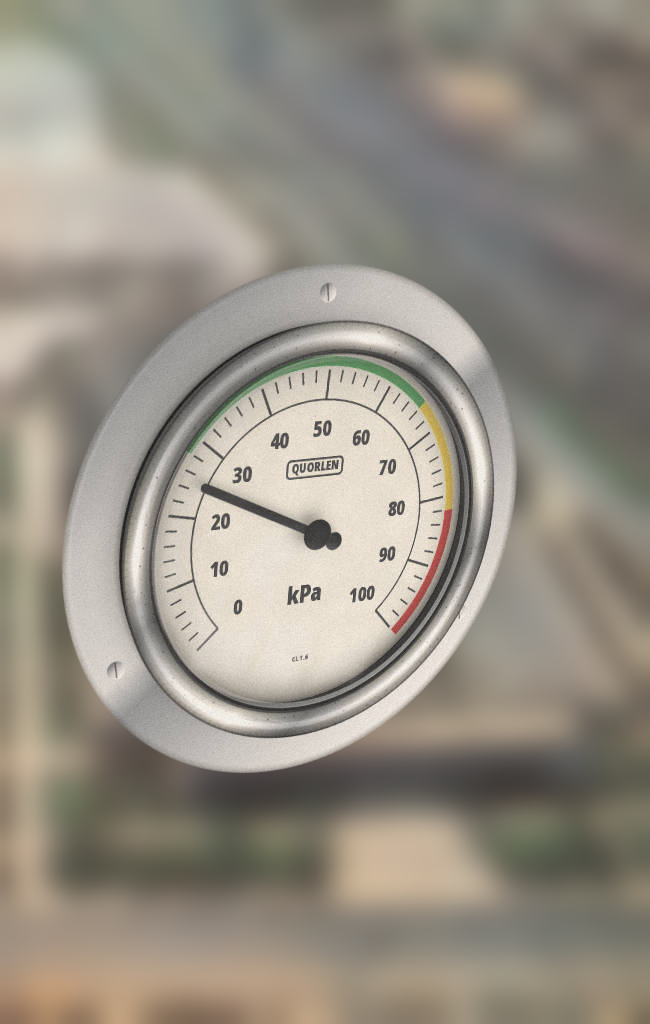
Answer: 25 kPa
